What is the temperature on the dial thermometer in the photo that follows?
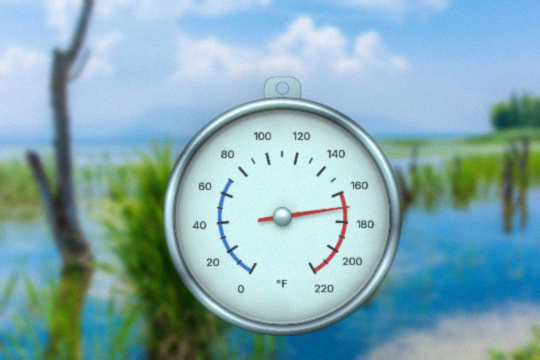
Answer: 170 °F
